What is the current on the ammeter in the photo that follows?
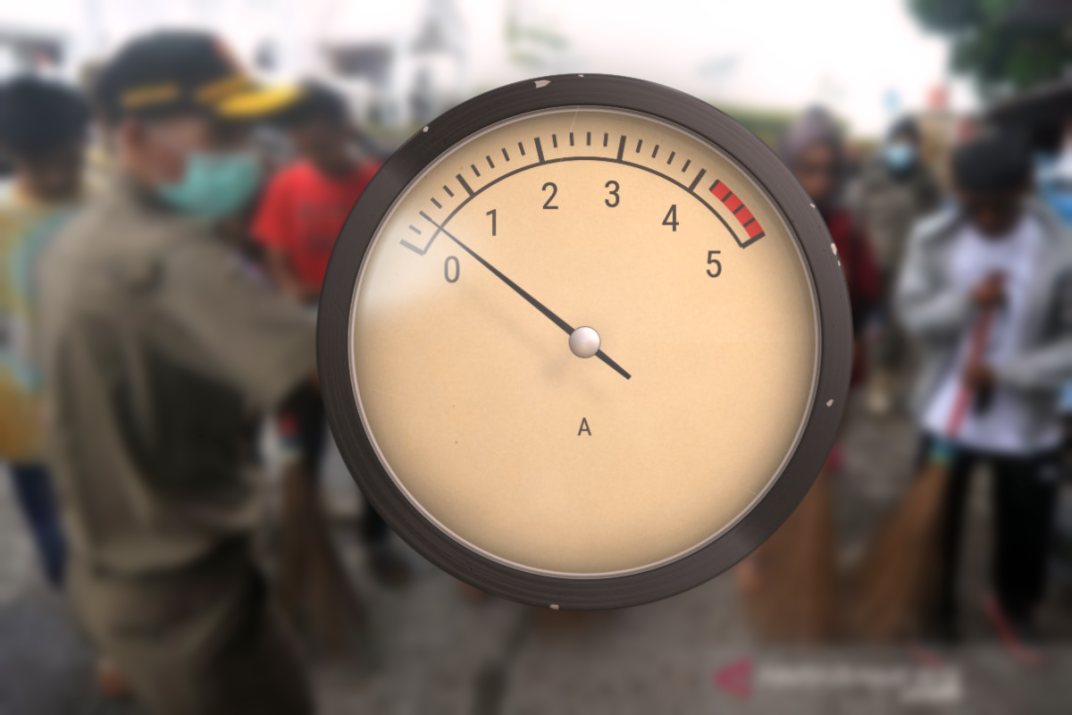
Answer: 0.4 A
